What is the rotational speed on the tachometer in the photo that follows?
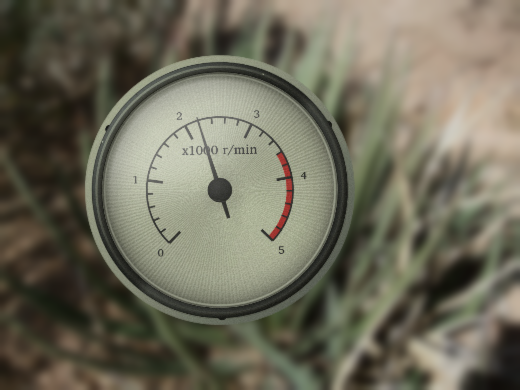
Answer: 2200 rpm
